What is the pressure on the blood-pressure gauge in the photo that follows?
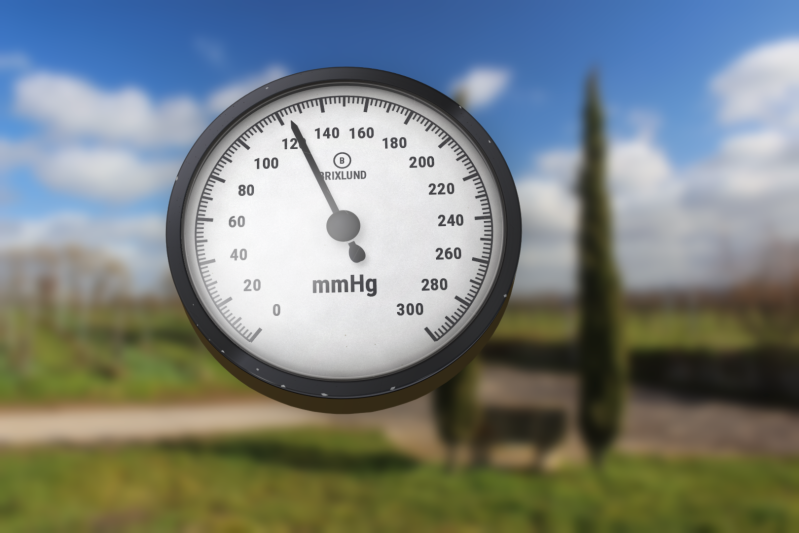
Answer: 124 mmHg
